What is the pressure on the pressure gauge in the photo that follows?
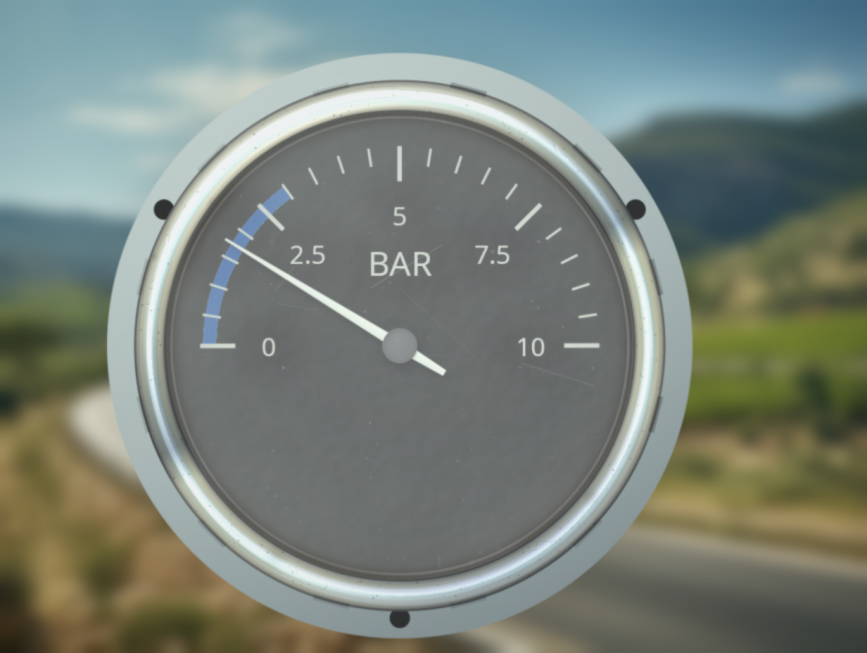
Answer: 1.75 bar
